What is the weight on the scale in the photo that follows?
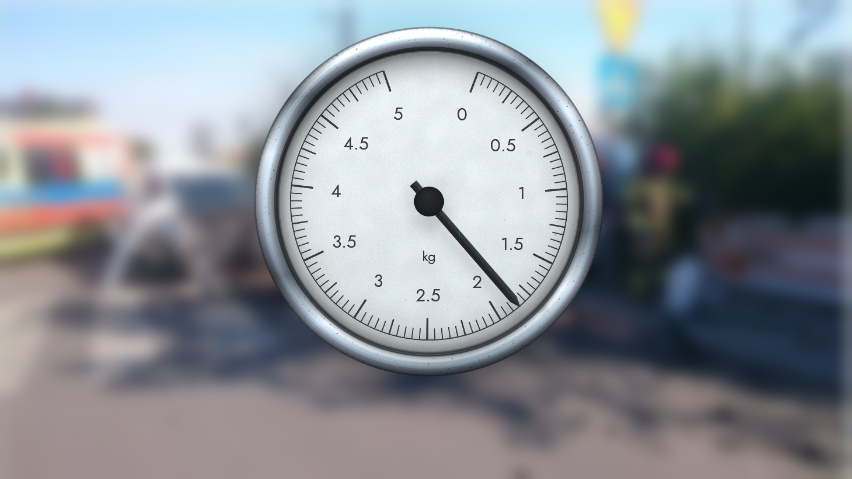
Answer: 1.85 kg
